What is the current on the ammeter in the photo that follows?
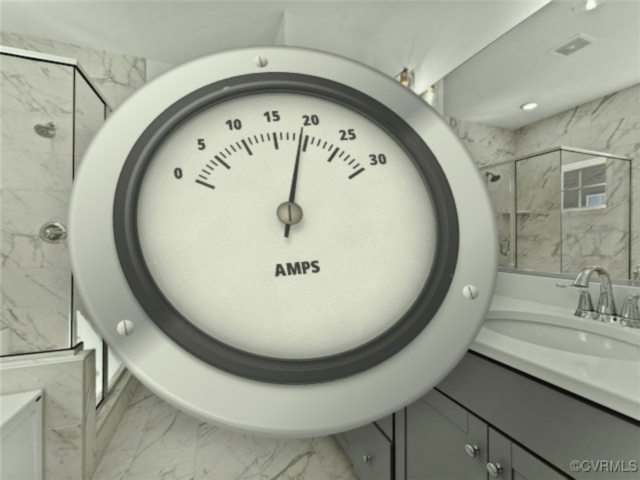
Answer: 19 A
